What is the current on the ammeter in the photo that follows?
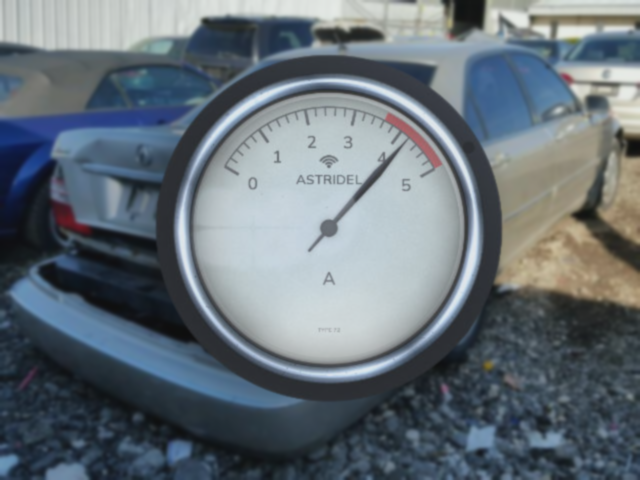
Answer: 4.2 A
